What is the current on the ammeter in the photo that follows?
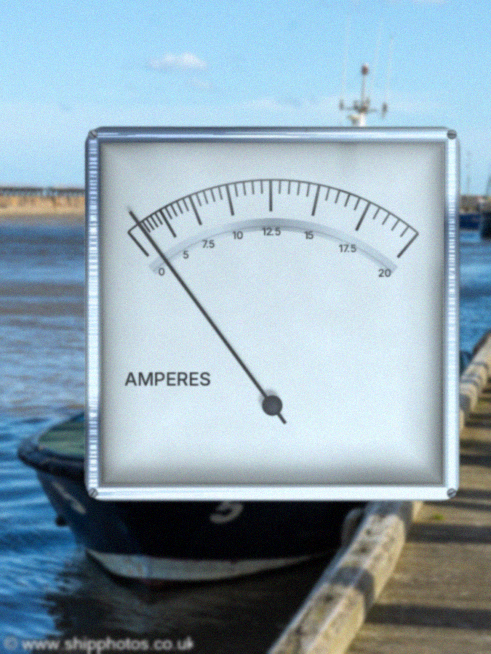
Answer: 2.5 A
